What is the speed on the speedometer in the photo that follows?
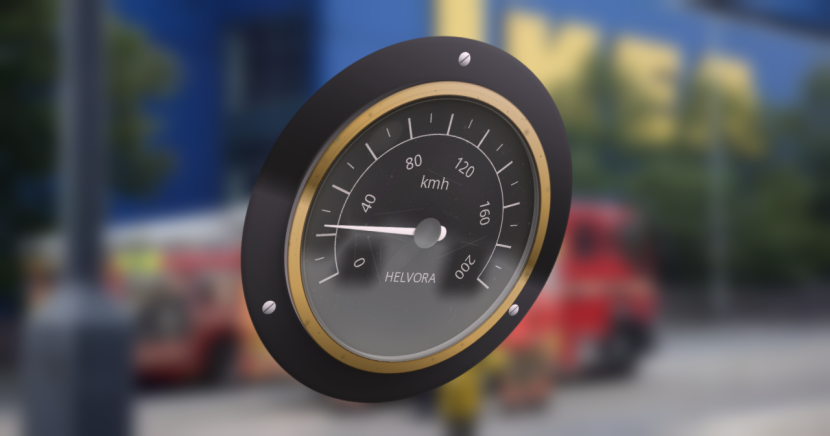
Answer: 25 km/h
